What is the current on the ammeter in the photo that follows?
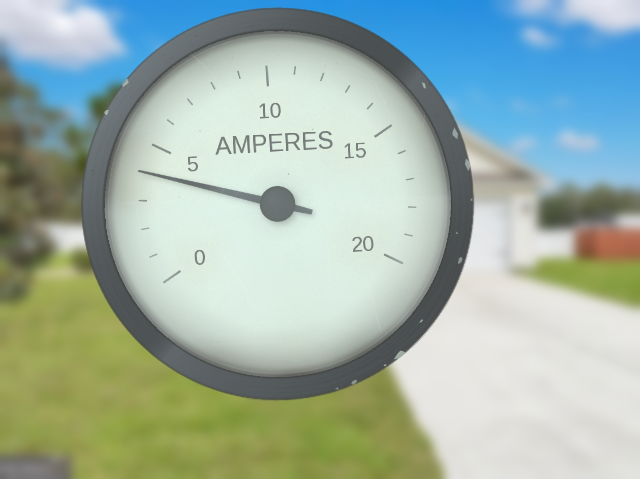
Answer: 4 A
